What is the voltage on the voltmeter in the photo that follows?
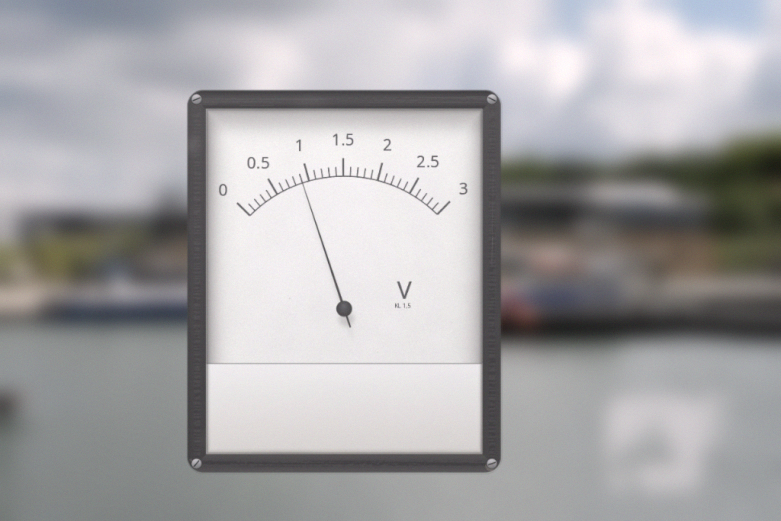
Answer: 0.9 V
